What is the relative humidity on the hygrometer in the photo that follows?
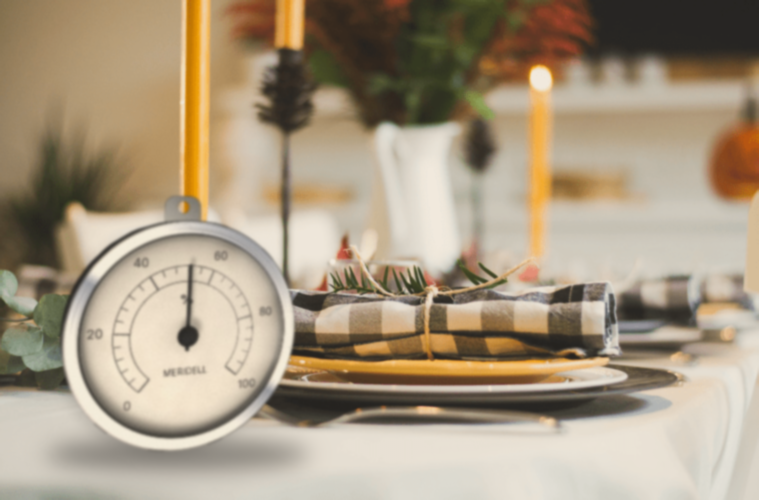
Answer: 52 %
